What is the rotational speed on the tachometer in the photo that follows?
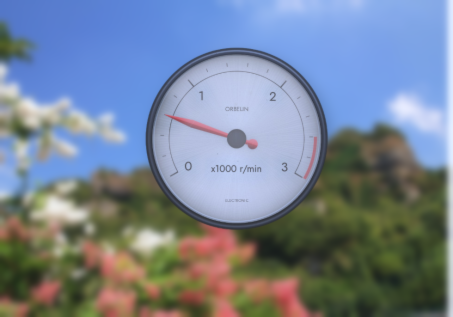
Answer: 600 rpm
